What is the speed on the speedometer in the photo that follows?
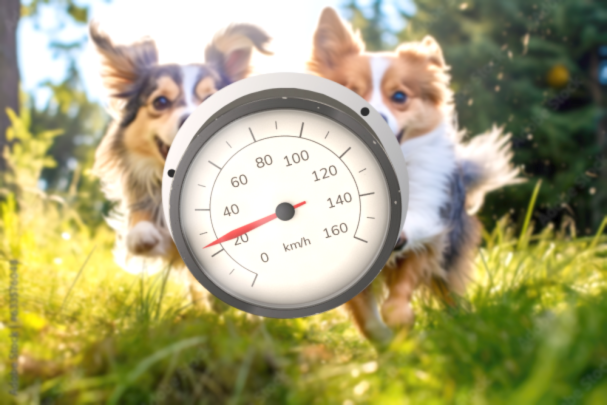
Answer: 25 km/h
